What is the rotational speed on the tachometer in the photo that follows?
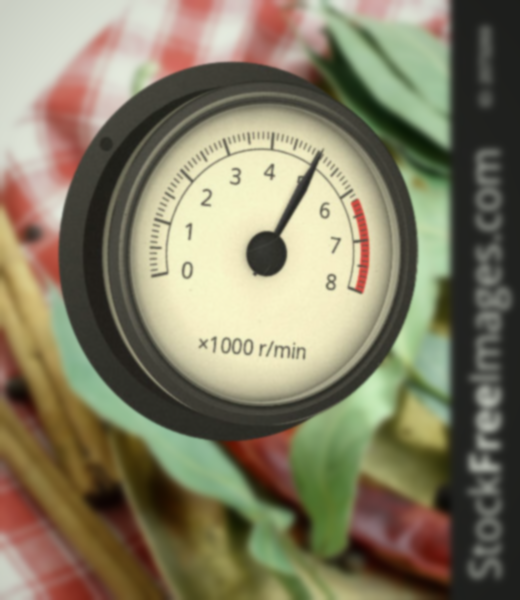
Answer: 5000 rpm
